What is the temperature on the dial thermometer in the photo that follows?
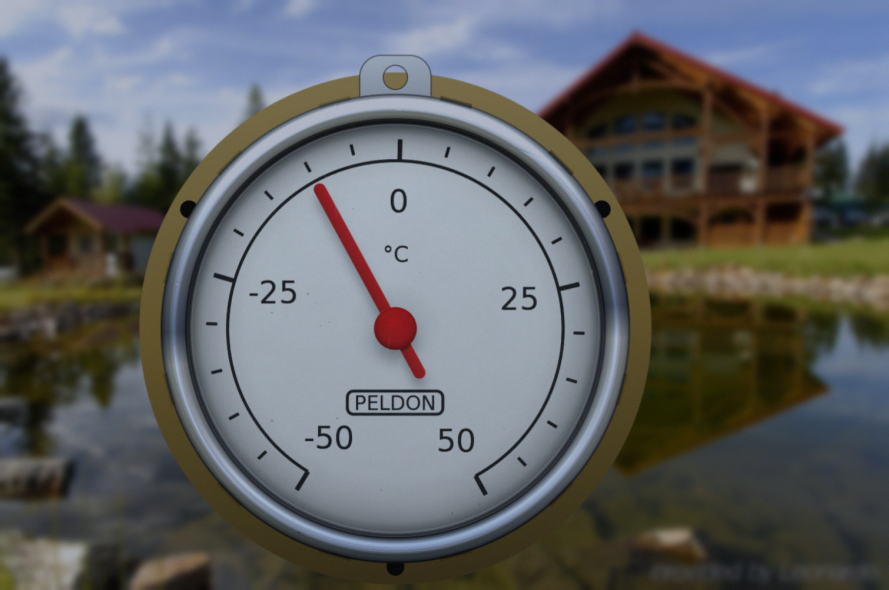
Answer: -10 °C
